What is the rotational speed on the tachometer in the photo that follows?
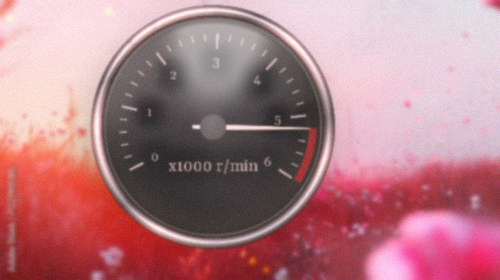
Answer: 5200 rpm
